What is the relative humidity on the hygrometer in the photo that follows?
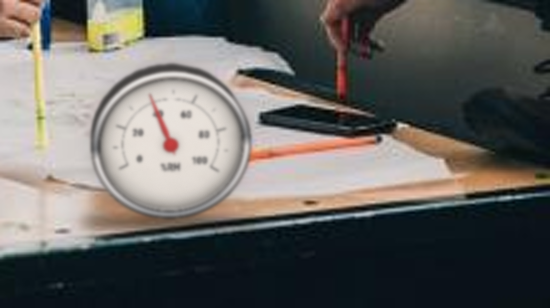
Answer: 40 %
